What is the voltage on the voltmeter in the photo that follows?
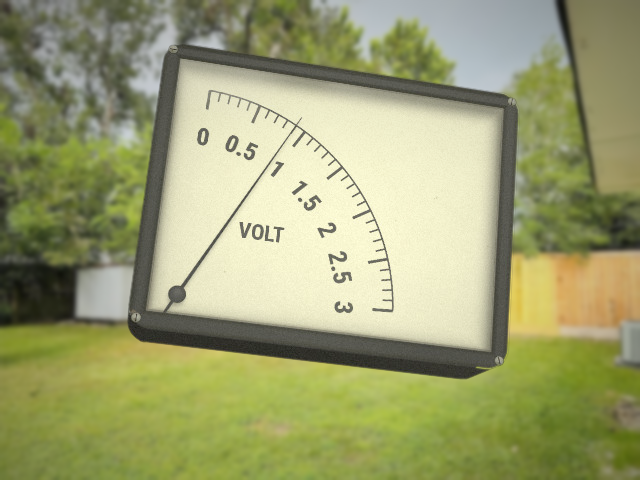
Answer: 0.9 V
